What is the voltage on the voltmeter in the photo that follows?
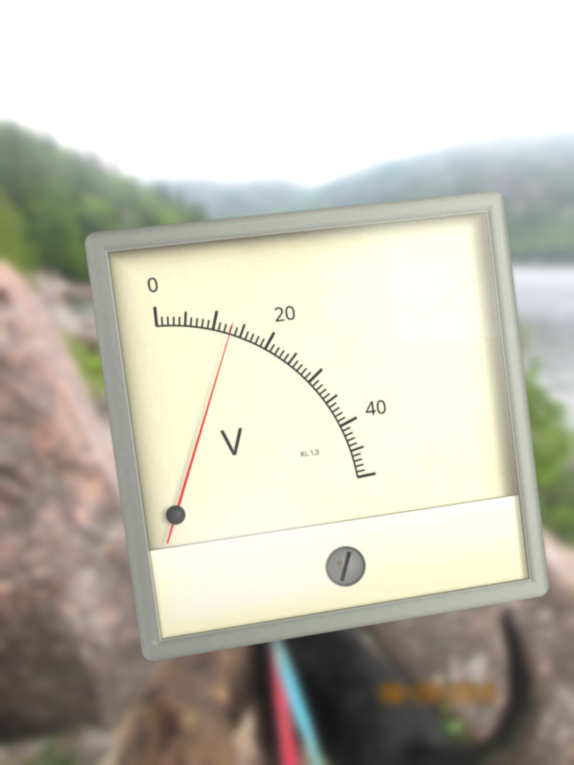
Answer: 13 V
